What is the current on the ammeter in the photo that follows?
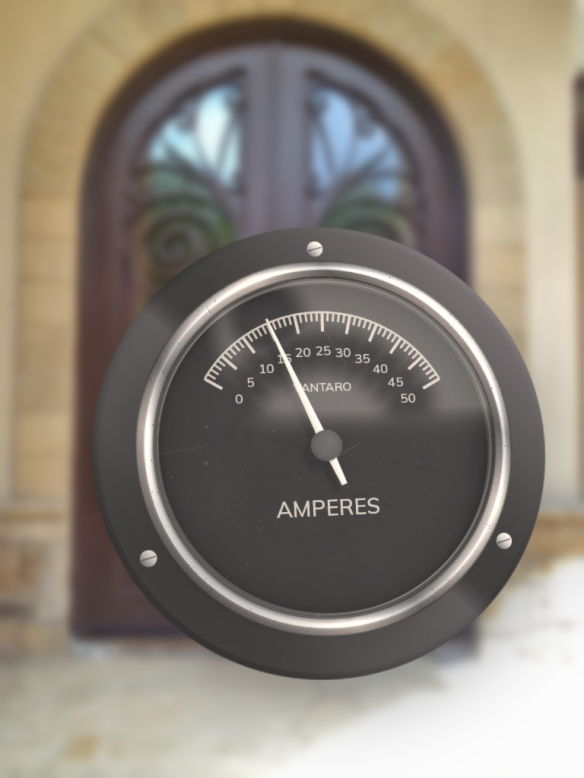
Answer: 15 A
